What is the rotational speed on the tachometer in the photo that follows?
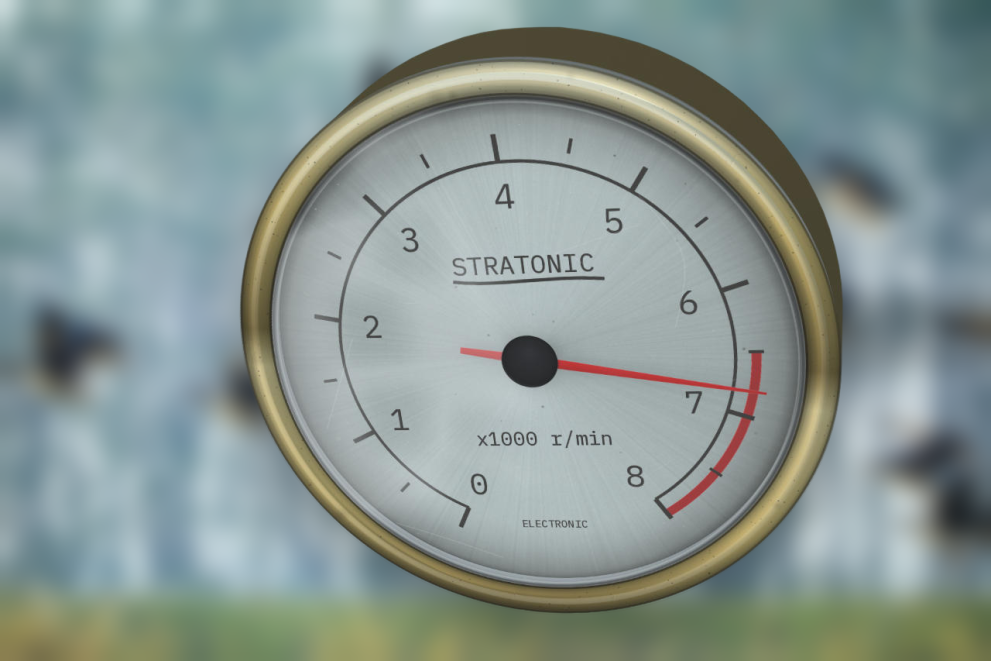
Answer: 6750 rpm
